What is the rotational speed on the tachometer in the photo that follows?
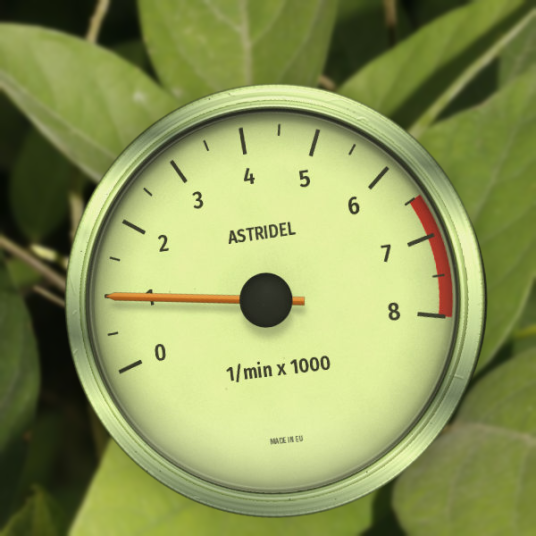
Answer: 1000 rpm
